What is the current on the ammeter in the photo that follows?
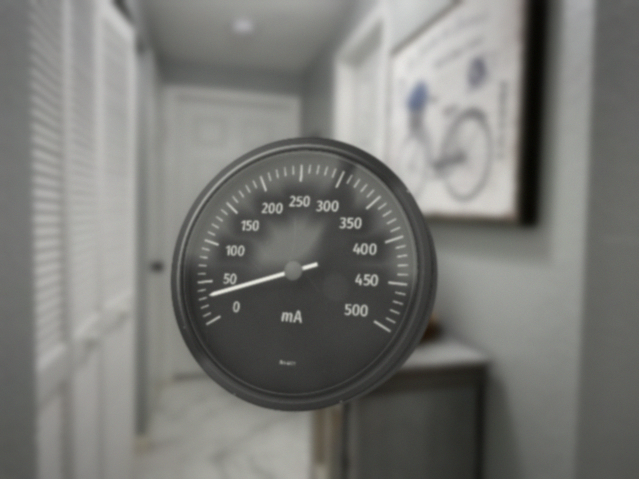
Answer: 30 mA
